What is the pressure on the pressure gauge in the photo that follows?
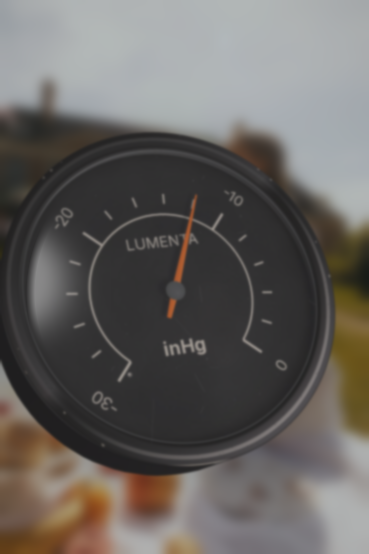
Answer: -12 inHg
